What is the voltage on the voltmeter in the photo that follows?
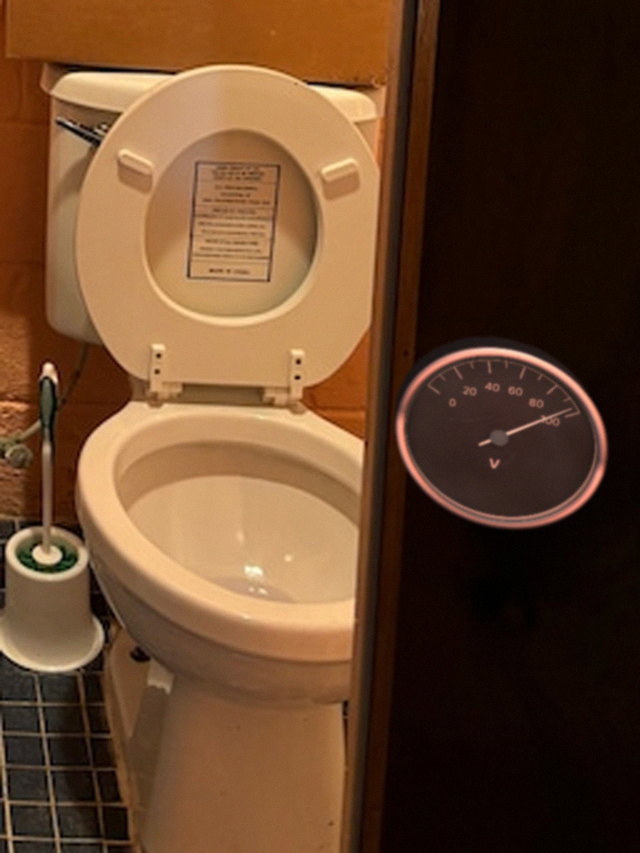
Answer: 95 V
